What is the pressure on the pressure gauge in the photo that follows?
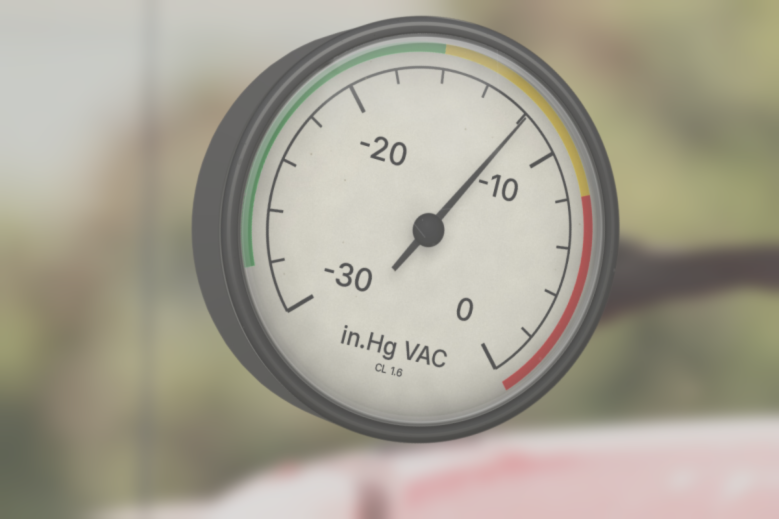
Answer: -12 inHg
